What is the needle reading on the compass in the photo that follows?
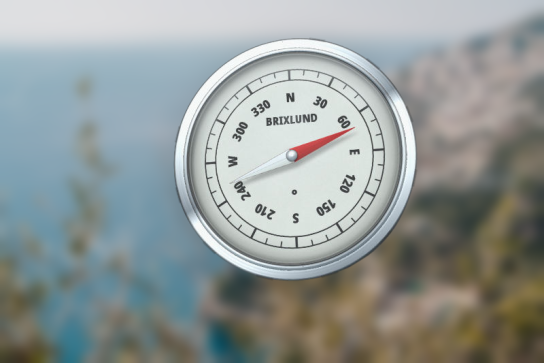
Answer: 70 °
